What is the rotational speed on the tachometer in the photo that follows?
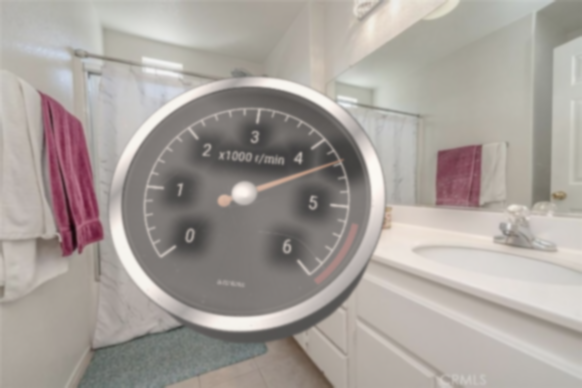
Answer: 4400 rpm
